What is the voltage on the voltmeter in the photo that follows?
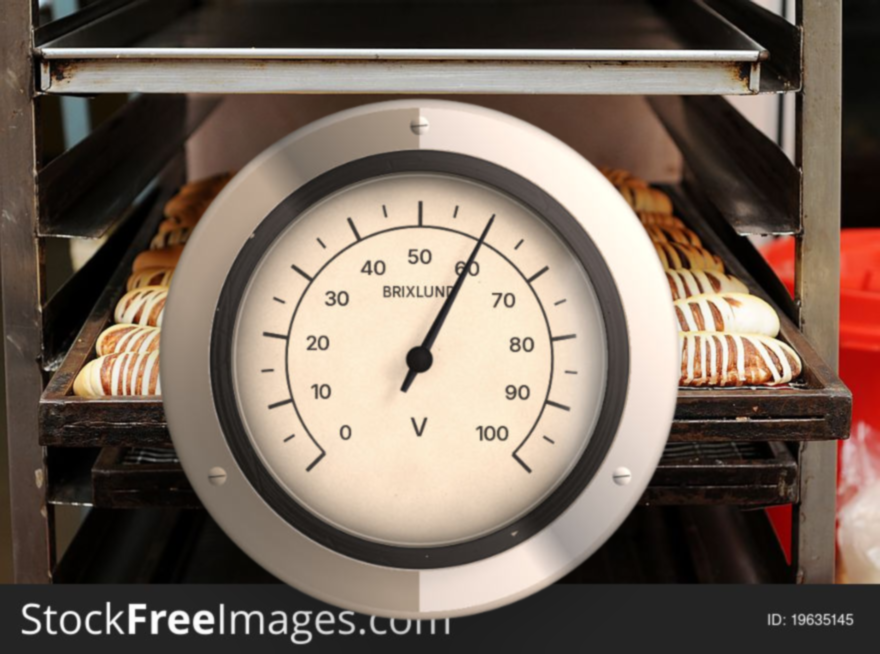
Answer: 60 V
